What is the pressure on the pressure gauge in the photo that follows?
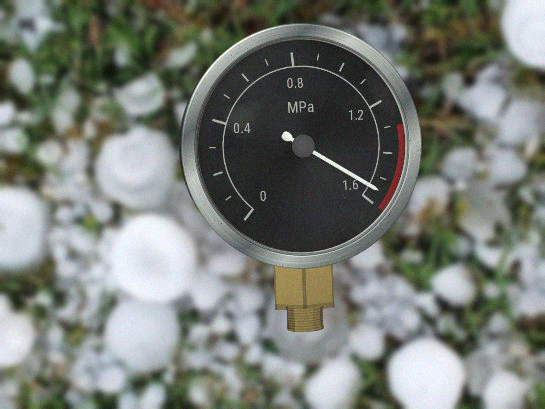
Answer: 1.55 MPa
